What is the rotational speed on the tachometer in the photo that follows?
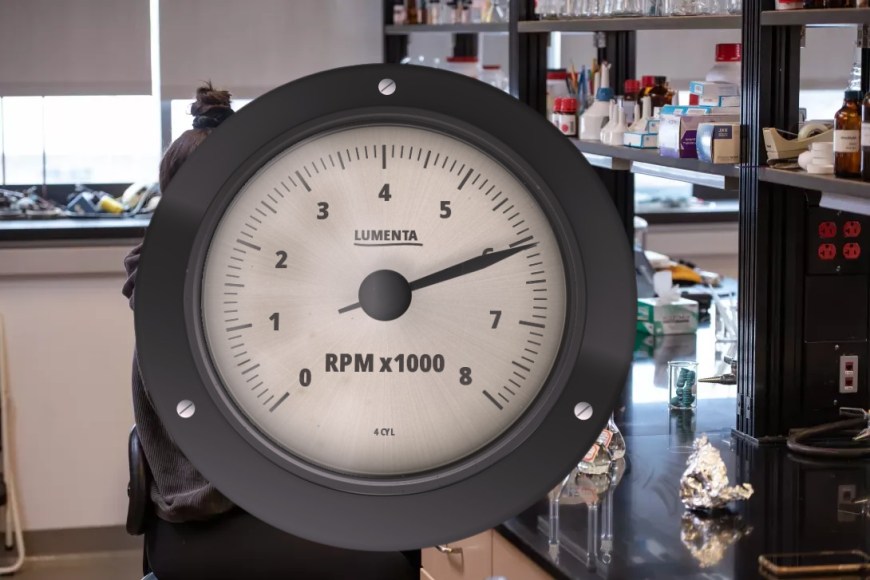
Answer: 6100 rpm
